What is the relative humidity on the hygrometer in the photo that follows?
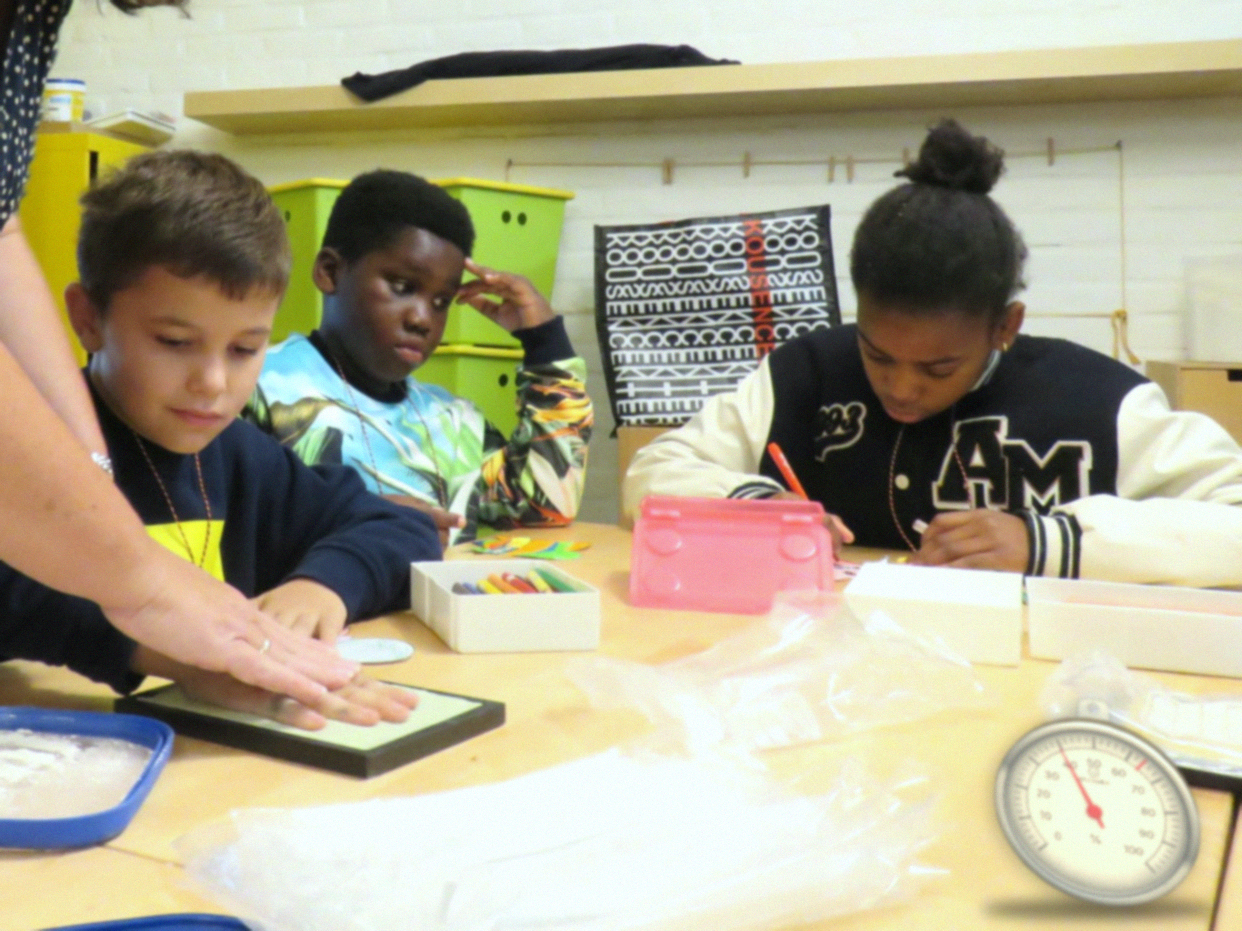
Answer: 40 %
